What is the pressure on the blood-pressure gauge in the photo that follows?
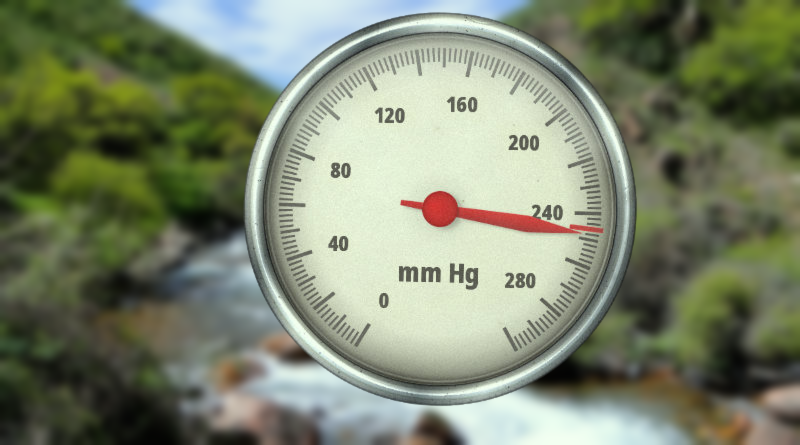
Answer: 248 mmHg
